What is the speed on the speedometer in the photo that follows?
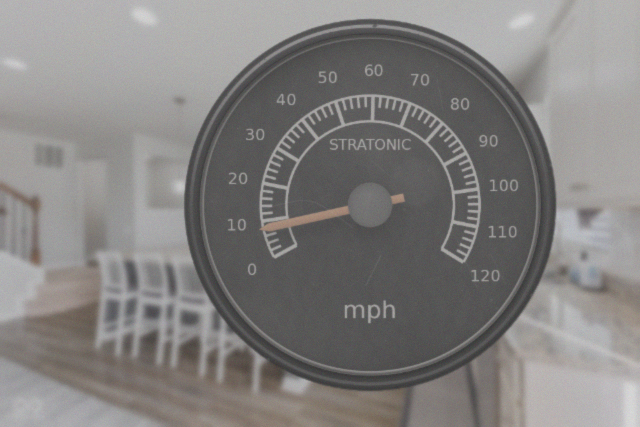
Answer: 8 mph
